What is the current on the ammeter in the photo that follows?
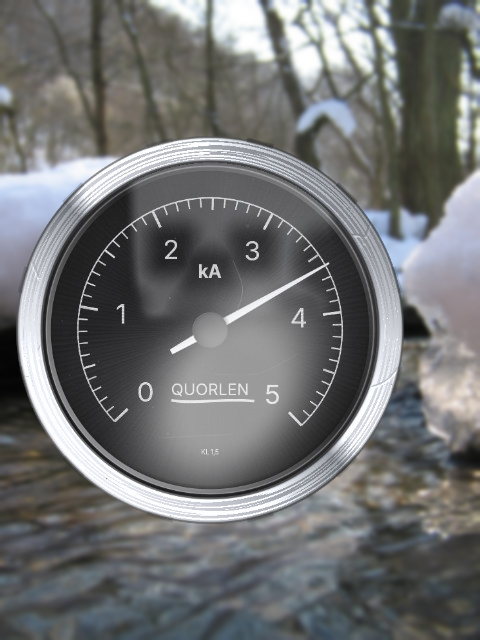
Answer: 3.6 kA
